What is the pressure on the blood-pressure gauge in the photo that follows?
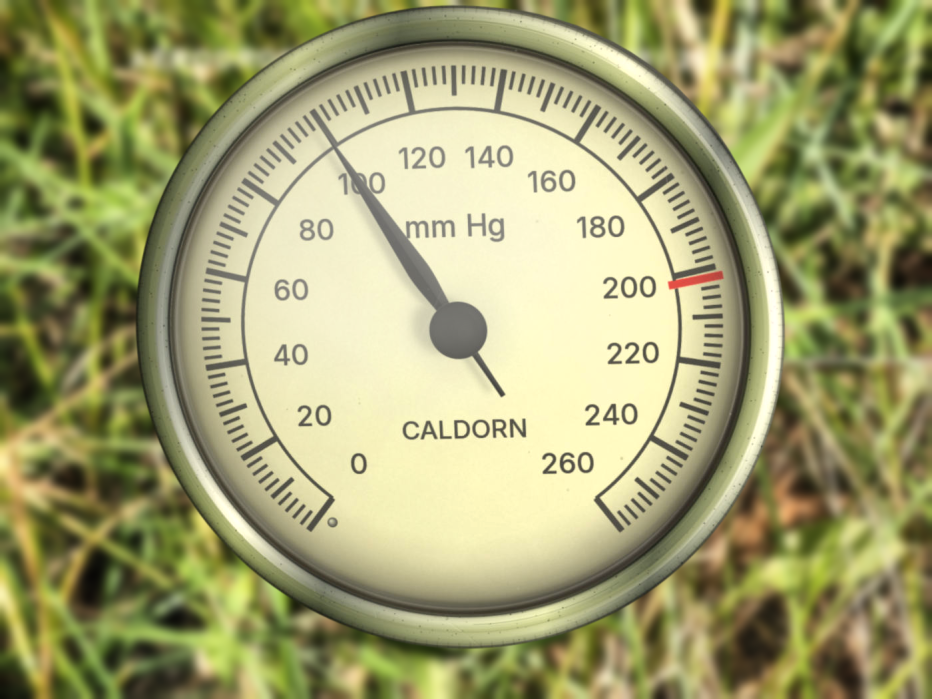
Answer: 100 mmHg
